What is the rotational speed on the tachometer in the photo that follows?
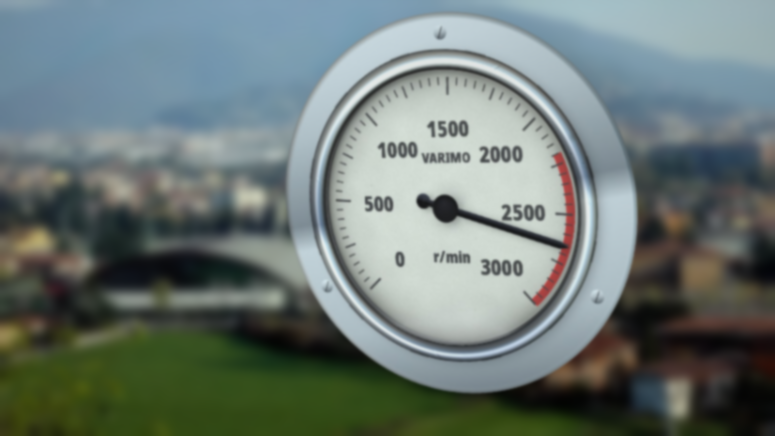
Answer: 2650 rpm
